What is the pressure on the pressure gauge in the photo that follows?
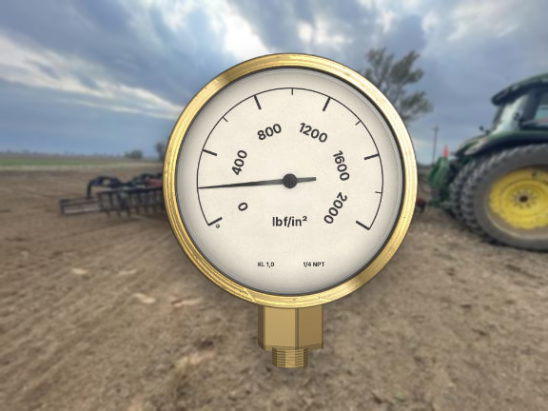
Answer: 200 psi
